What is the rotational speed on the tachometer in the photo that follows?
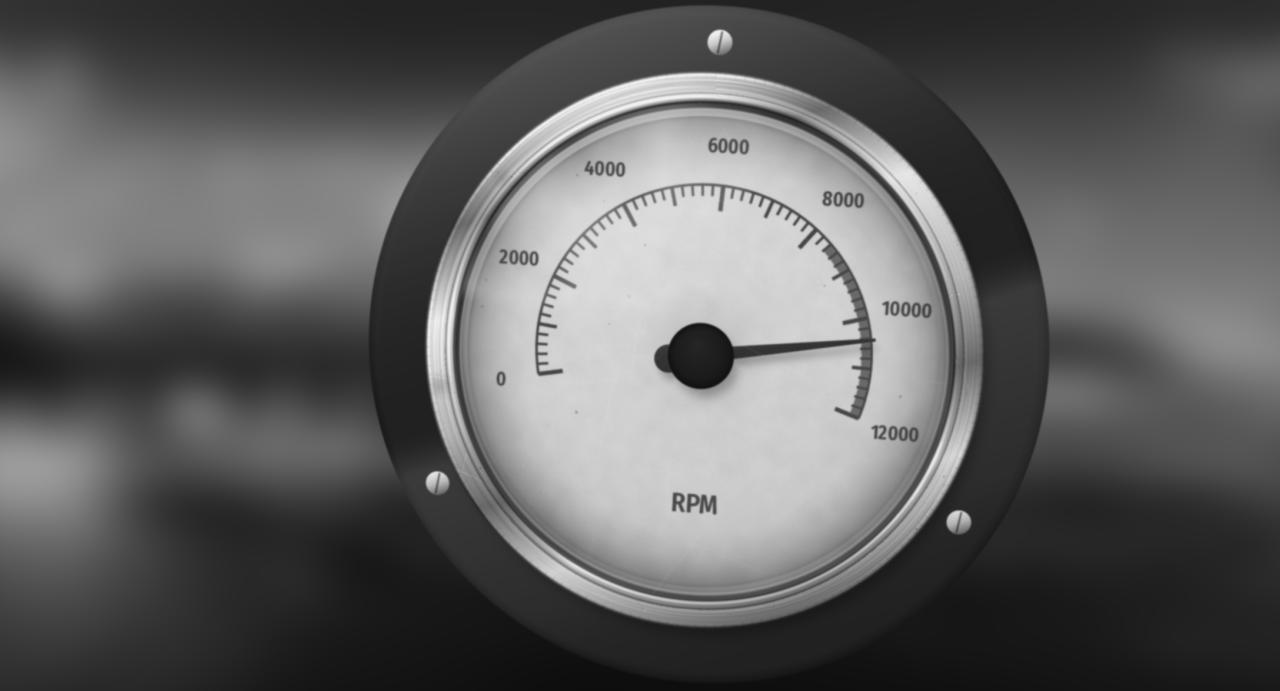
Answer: 10400 rpm
